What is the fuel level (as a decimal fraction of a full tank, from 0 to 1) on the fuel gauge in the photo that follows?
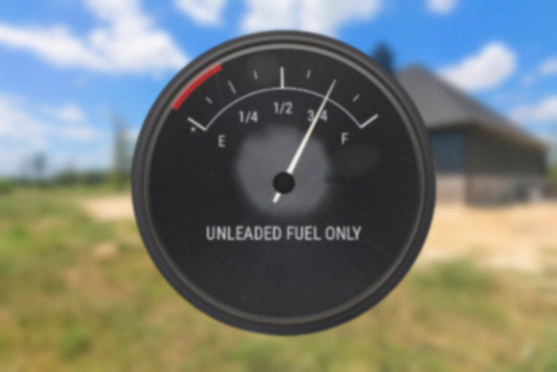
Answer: 0.75
